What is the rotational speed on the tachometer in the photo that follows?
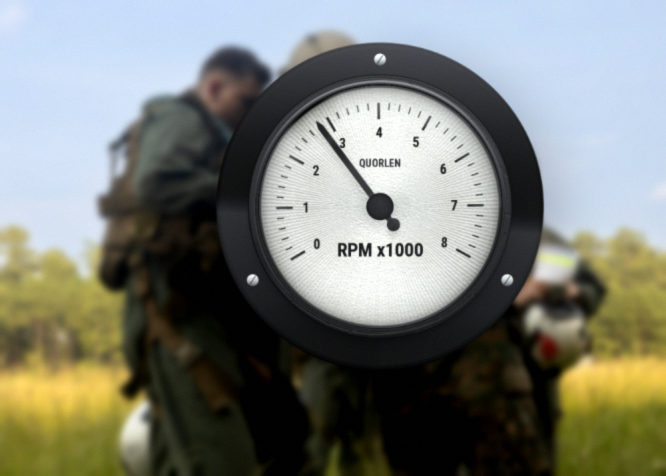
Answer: 2800 rpm
